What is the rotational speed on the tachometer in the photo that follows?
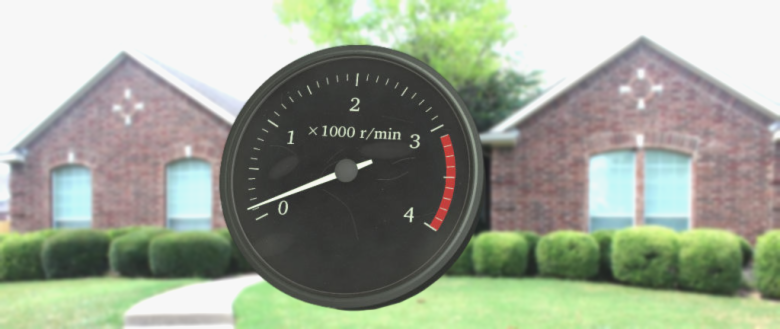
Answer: 100 rpm
